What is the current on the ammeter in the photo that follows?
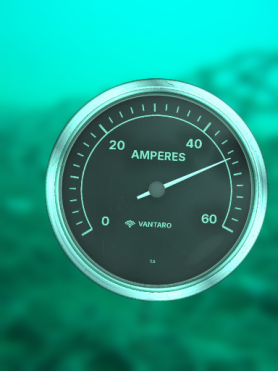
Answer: 47 A
